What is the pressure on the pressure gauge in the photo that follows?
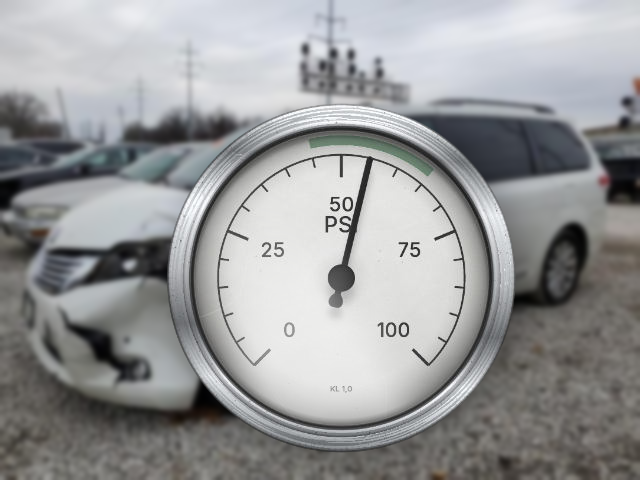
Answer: 55 psi
